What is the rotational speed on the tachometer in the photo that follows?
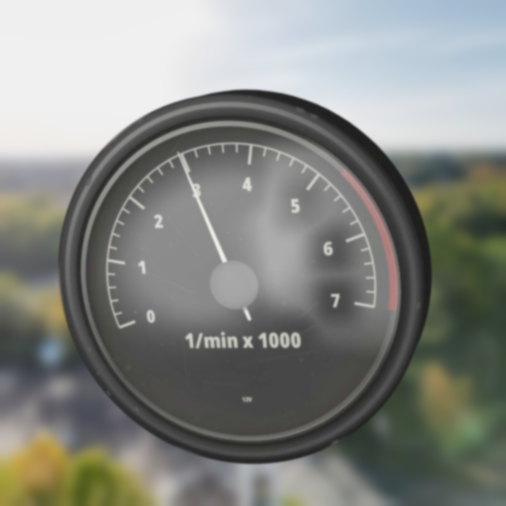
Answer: 3000 rpm
